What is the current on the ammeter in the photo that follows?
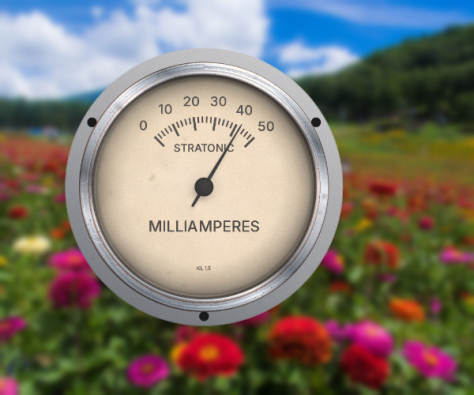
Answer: 42 mA
